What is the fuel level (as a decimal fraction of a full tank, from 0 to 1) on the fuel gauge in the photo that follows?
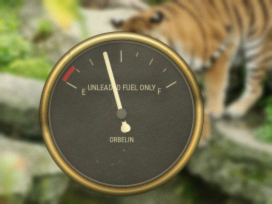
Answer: 0.375
